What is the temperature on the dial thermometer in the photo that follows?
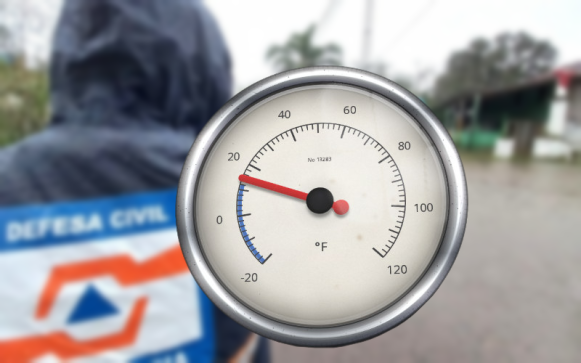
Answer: 14 °F
